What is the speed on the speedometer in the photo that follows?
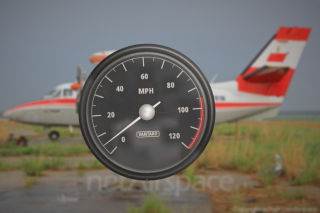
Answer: 5 mph
